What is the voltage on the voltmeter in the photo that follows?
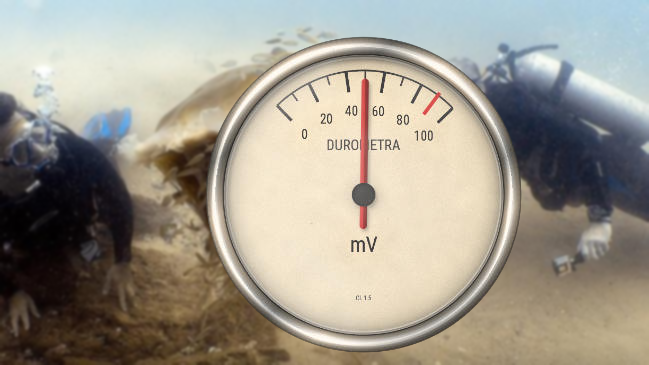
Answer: 50 mV
